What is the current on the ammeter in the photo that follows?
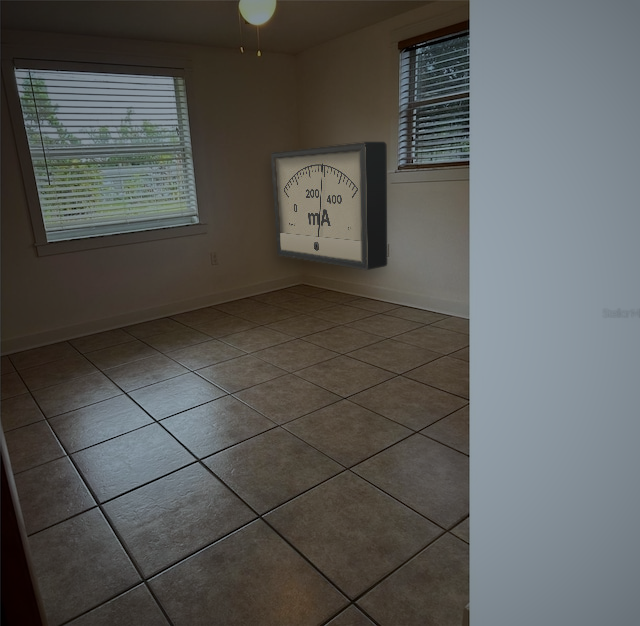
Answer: 300 mA
